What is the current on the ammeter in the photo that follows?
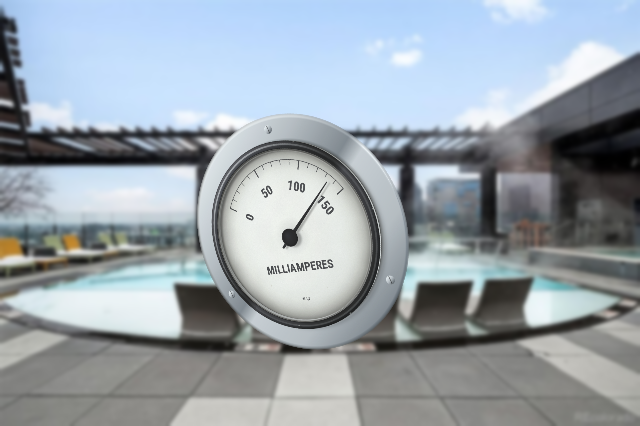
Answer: 135 mA
